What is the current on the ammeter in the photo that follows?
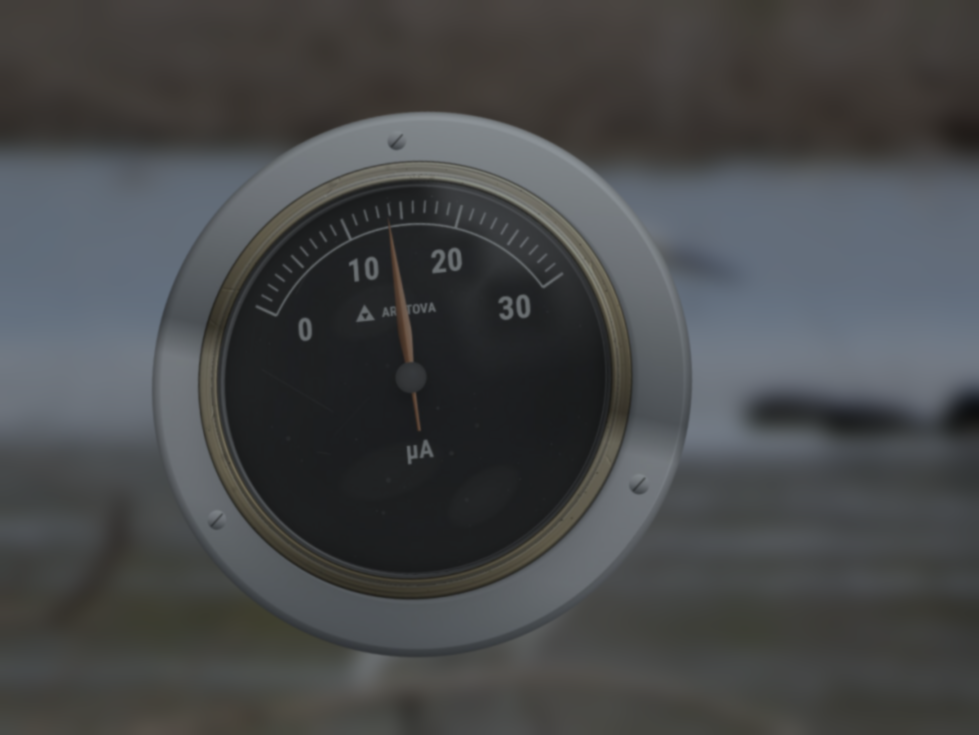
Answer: 14 µA
